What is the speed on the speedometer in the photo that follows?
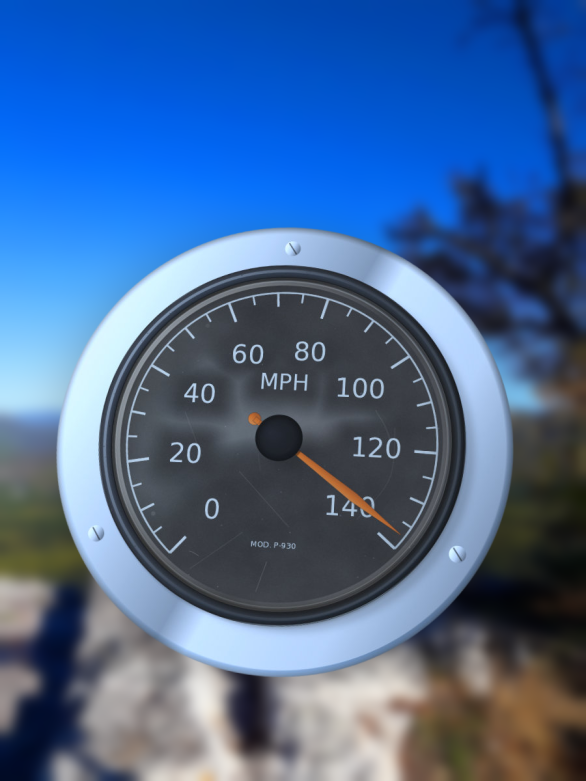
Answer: 137.5 mph
